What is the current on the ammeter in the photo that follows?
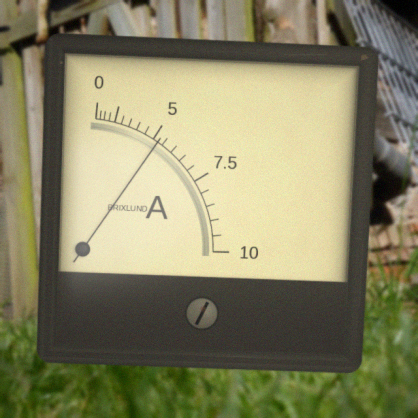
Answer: 5.25 A
